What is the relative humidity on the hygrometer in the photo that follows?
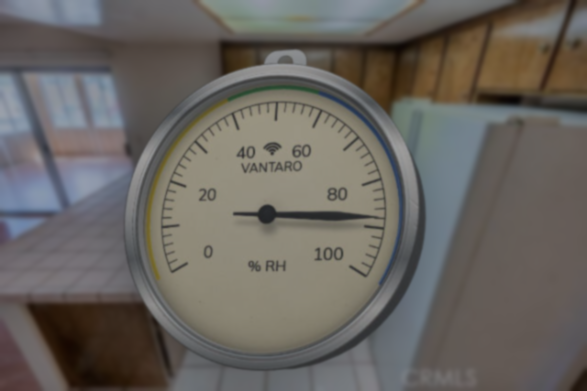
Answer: 88 %
